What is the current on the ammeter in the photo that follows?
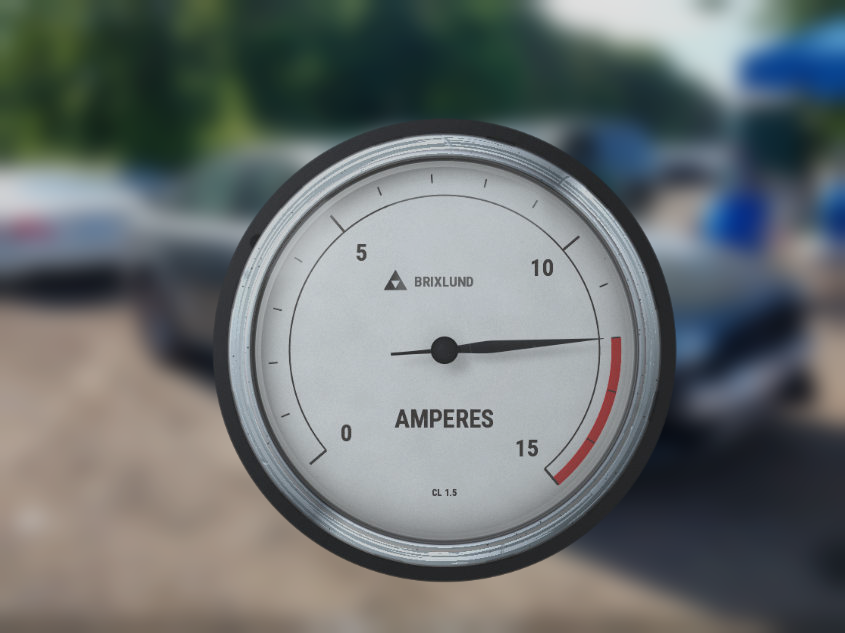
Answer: 12 A
